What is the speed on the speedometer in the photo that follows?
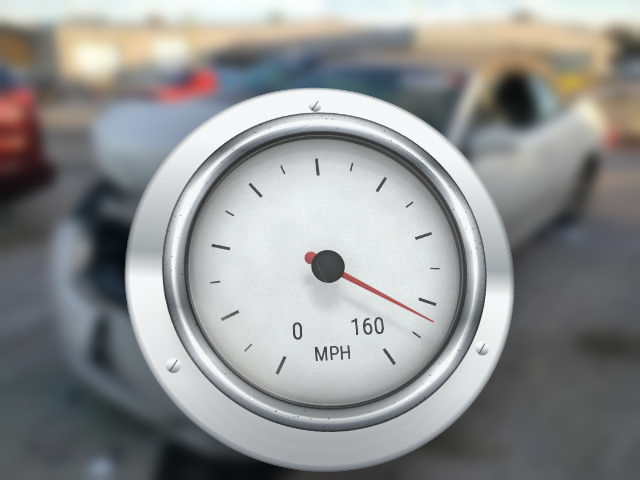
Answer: 145 mph
